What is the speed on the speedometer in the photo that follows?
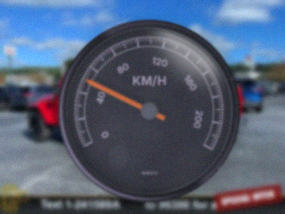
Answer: 50 km/h
